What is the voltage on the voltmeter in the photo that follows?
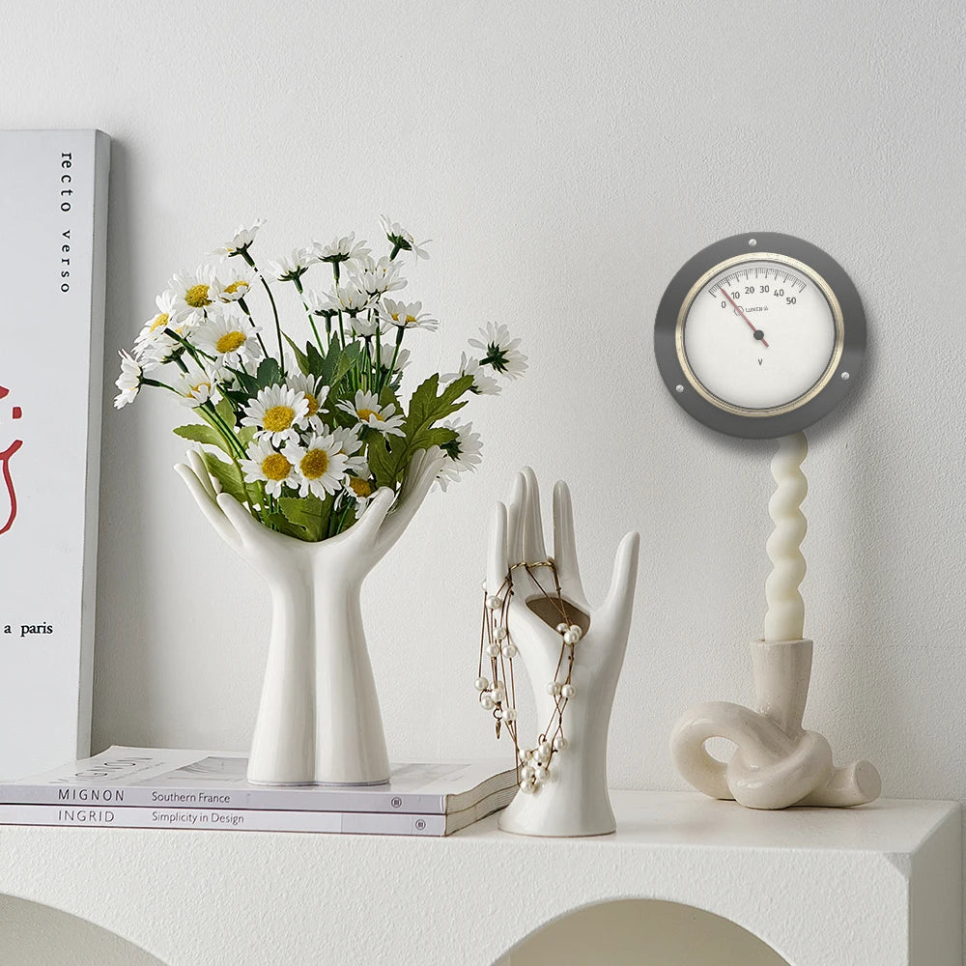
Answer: 5 V
